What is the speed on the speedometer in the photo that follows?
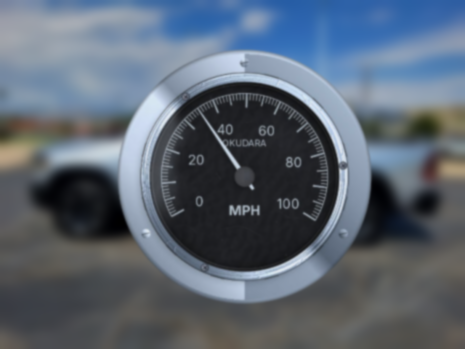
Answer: 35 mph
